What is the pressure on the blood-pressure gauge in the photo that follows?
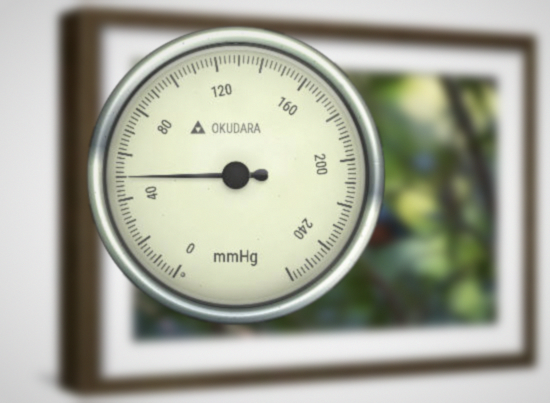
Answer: 50 mmHg
